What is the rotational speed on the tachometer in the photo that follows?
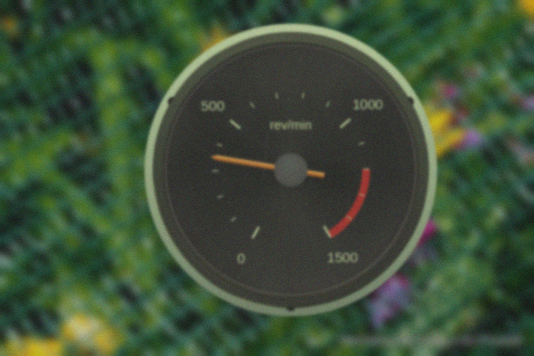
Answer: 350 rpm
